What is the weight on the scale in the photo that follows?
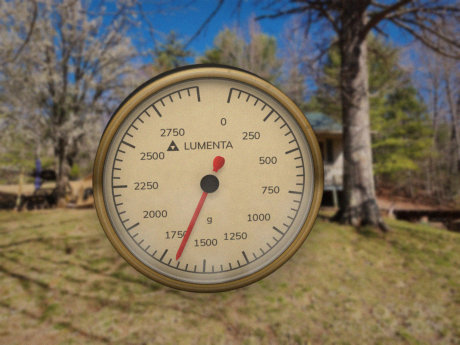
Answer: 1675 g
